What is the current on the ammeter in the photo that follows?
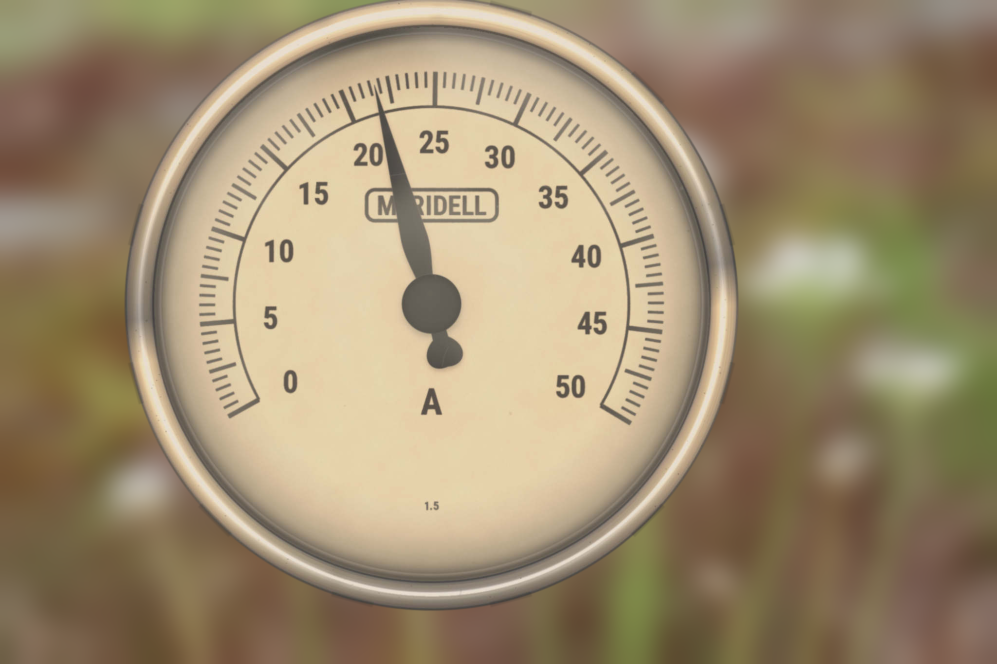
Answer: 21.75 A
